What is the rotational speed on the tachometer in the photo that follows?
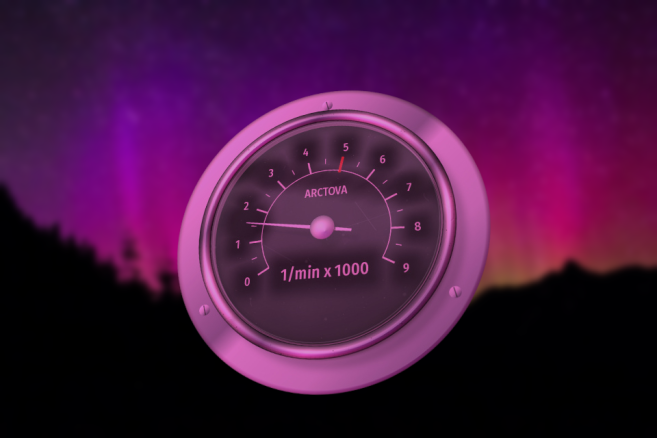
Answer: 1500 rpm
